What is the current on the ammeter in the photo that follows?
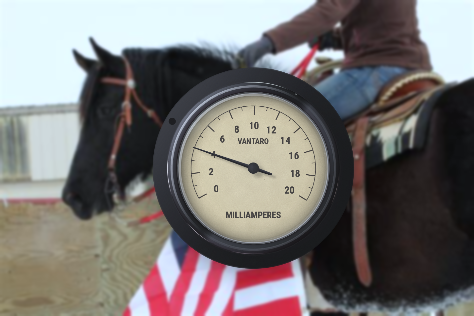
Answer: 4 mA
